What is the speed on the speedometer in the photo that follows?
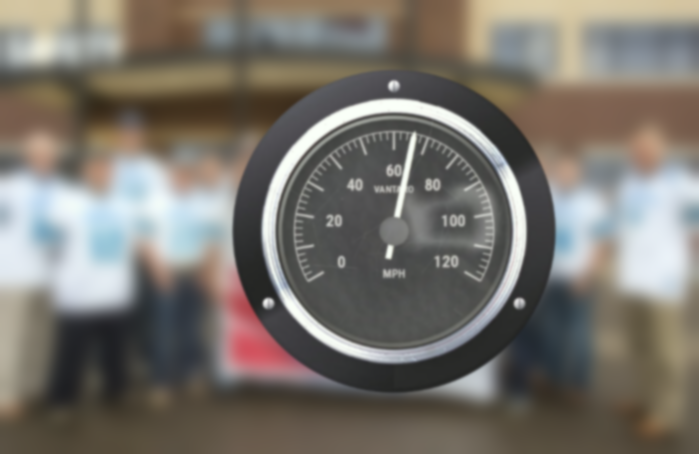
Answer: 66 mph
